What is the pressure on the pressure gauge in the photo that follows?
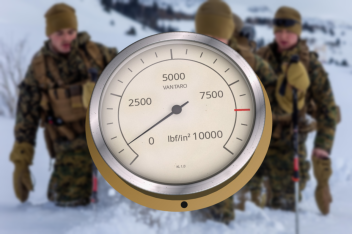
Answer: 500 psi
